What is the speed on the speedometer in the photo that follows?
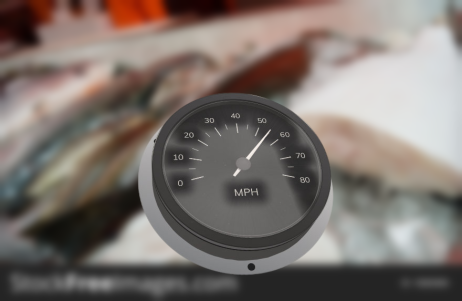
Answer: 55 mph
